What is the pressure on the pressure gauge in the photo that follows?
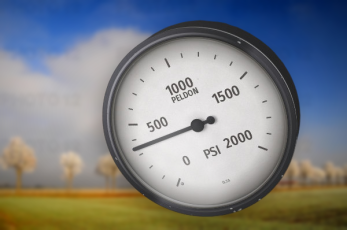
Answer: 350 psi
